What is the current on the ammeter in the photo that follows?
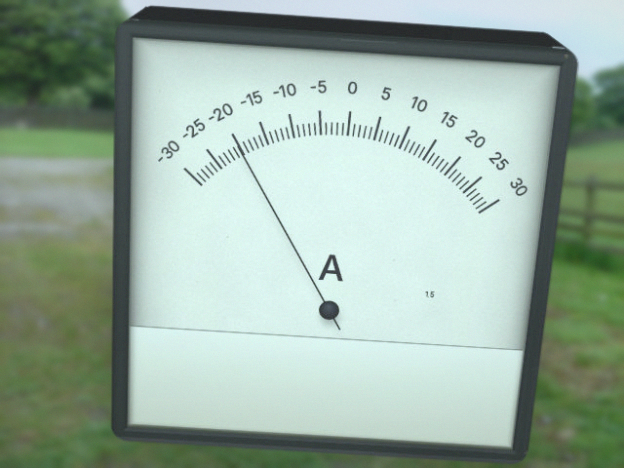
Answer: -20 A
